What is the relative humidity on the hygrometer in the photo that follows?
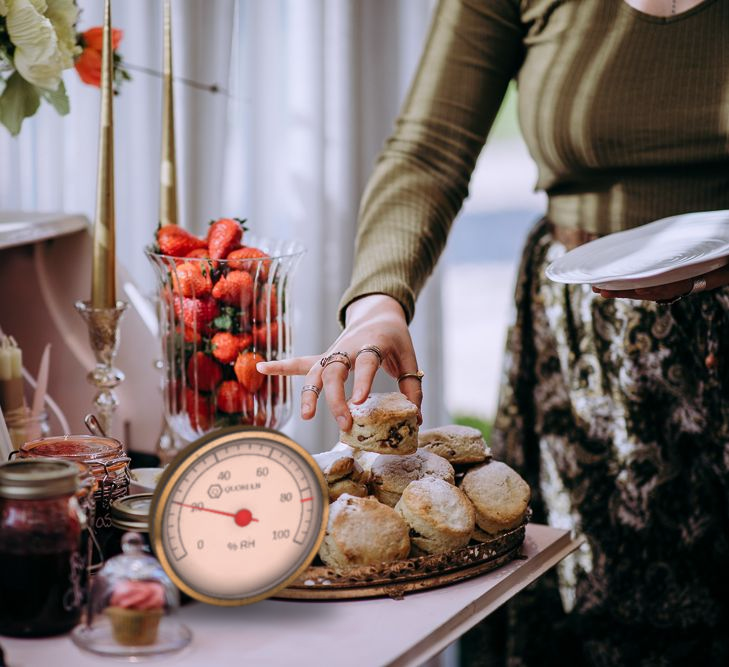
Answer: 20 %
